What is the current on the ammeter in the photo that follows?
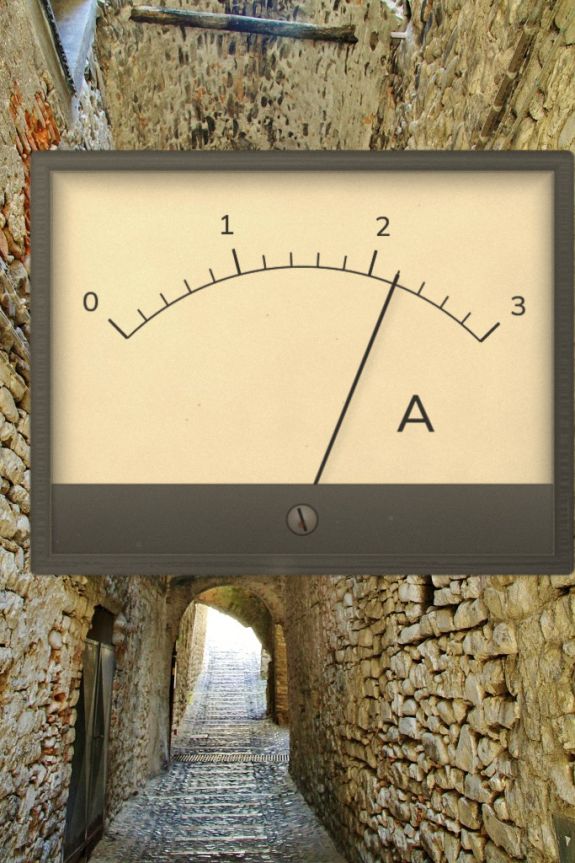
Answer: 2.2 A
